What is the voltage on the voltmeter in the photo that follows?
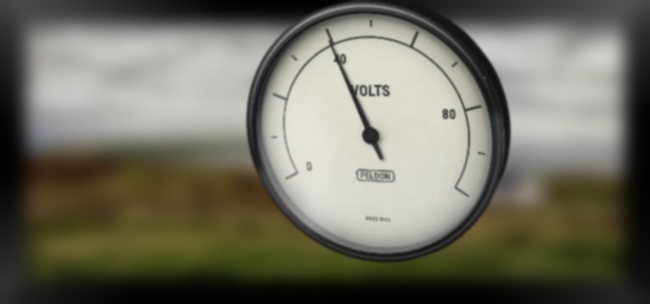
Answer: 40 V
